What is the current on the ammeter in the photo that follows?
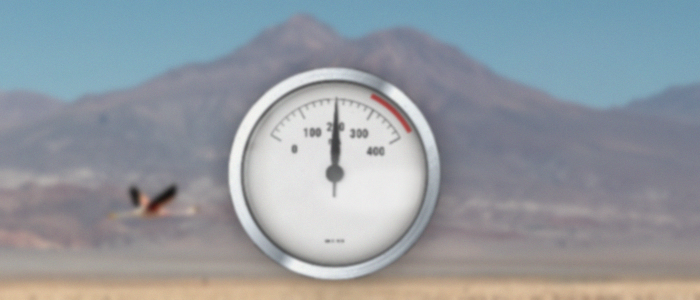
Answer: 200 mA
